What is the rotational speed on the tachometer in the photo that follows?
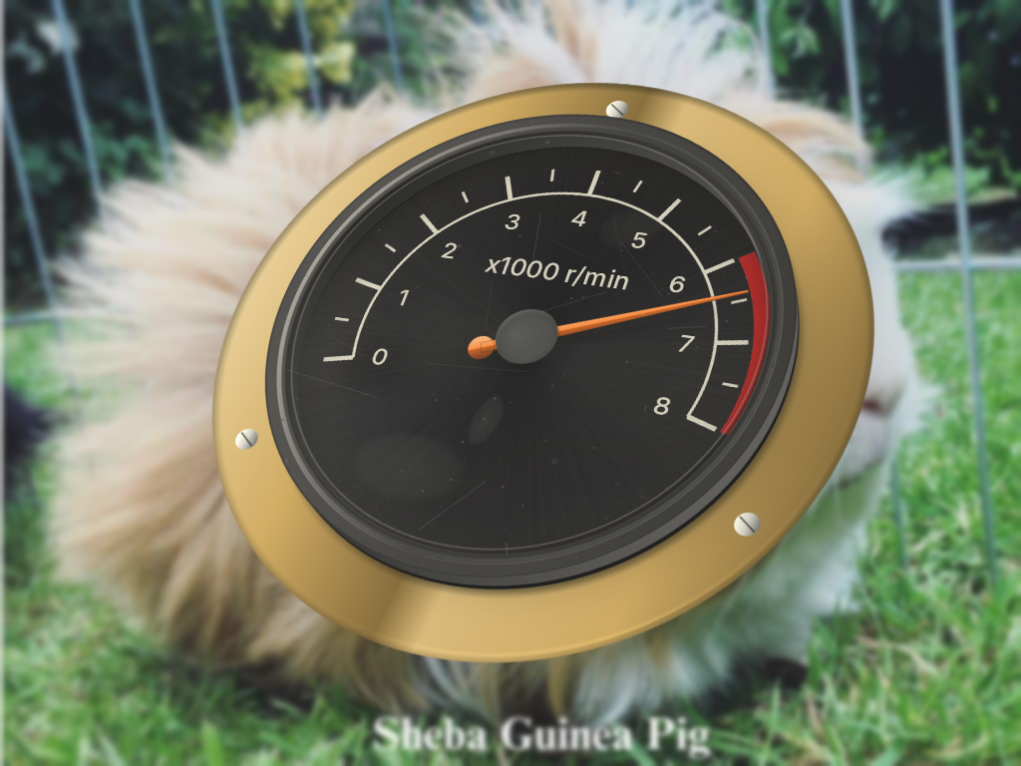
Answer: 6500 rpm
